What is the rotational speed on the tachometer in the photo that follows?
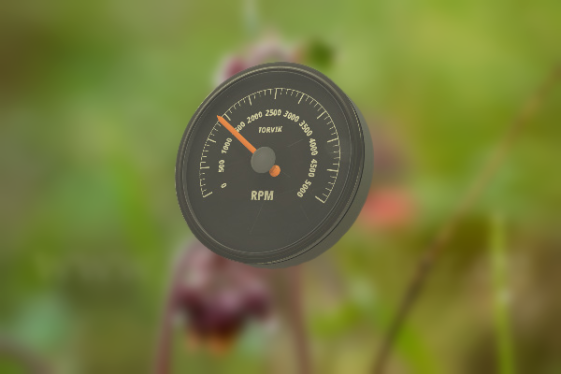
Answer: 1400 rpm
